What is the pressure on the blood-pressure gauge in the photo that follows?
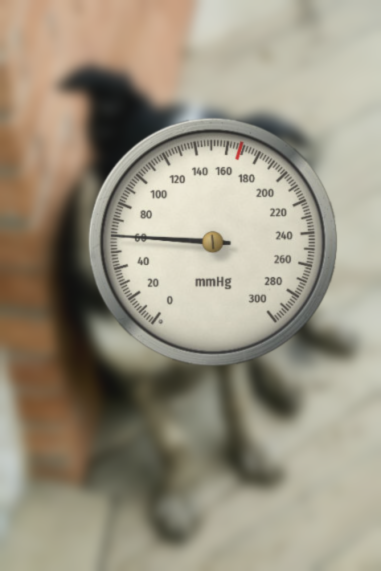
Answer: 60 mmHg
